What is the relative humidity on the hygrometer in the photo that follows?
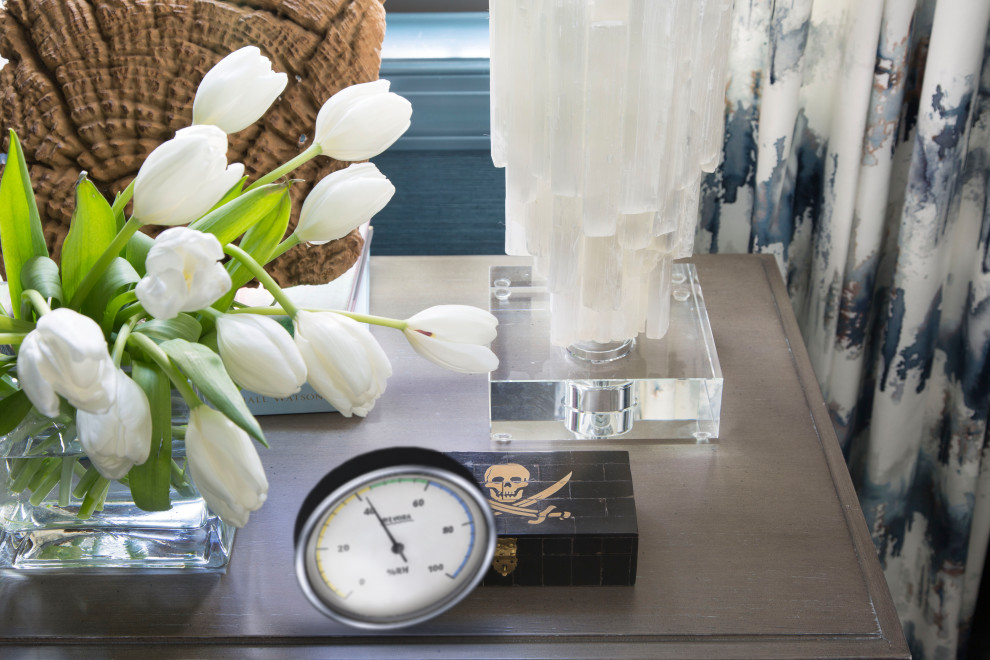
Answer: 42 %
